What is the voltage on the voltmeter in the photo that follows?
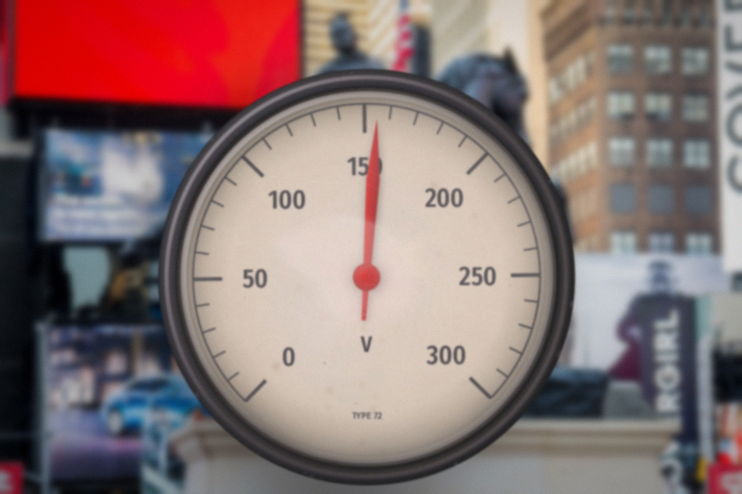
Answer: 155 V
